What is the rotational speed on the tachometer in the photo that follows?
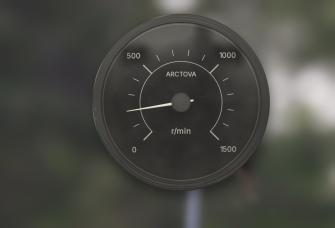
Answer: 200 rpm
